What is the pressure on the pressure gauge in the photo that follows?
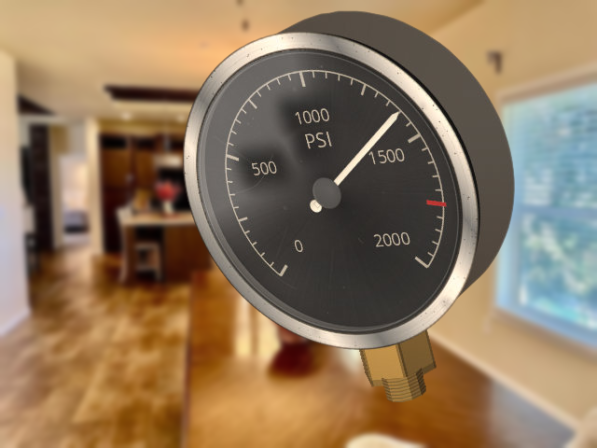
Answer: 1400 psi
